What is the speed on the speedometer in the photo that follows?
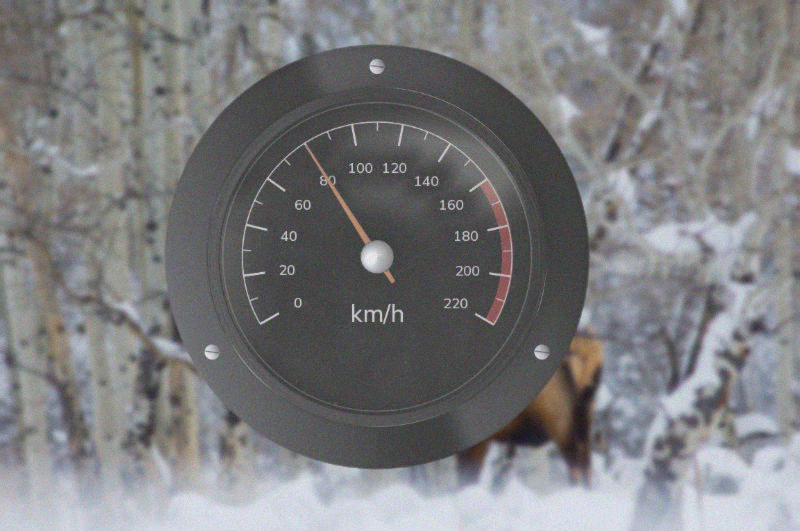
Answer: 80 km/h
